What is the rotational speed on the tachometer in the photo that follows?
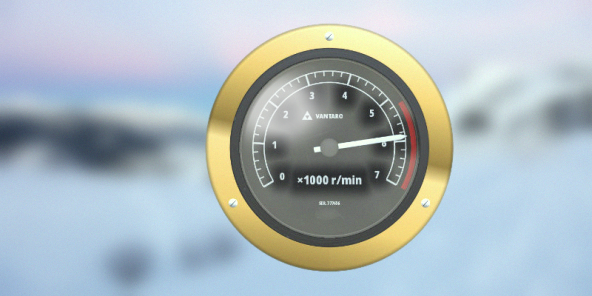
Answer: 5900 rpm
